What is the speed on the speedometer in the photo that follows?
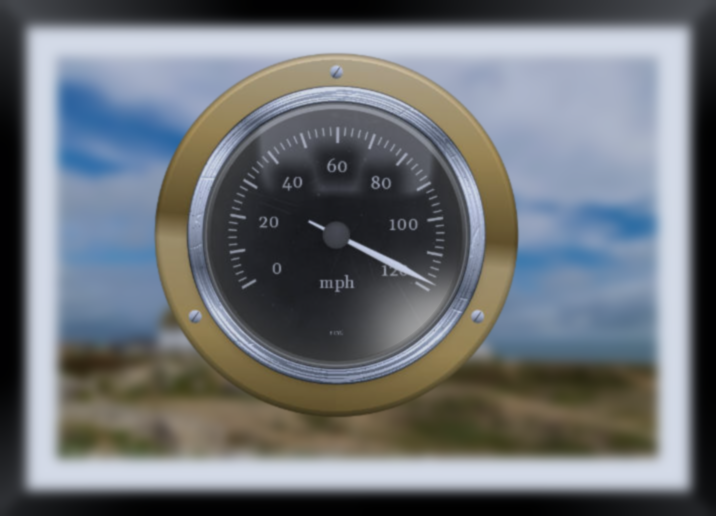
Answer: 118 mph
